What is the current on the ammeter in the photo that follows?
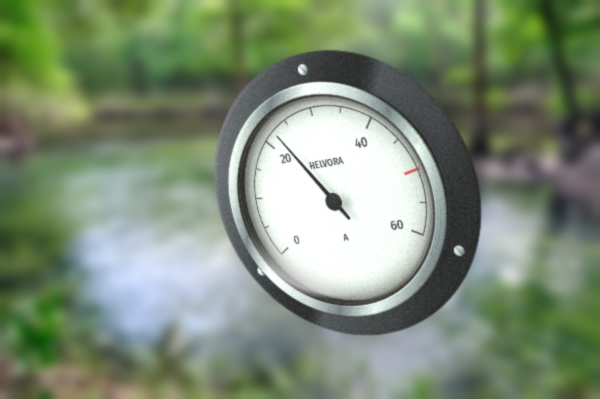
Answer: 22.5 A
